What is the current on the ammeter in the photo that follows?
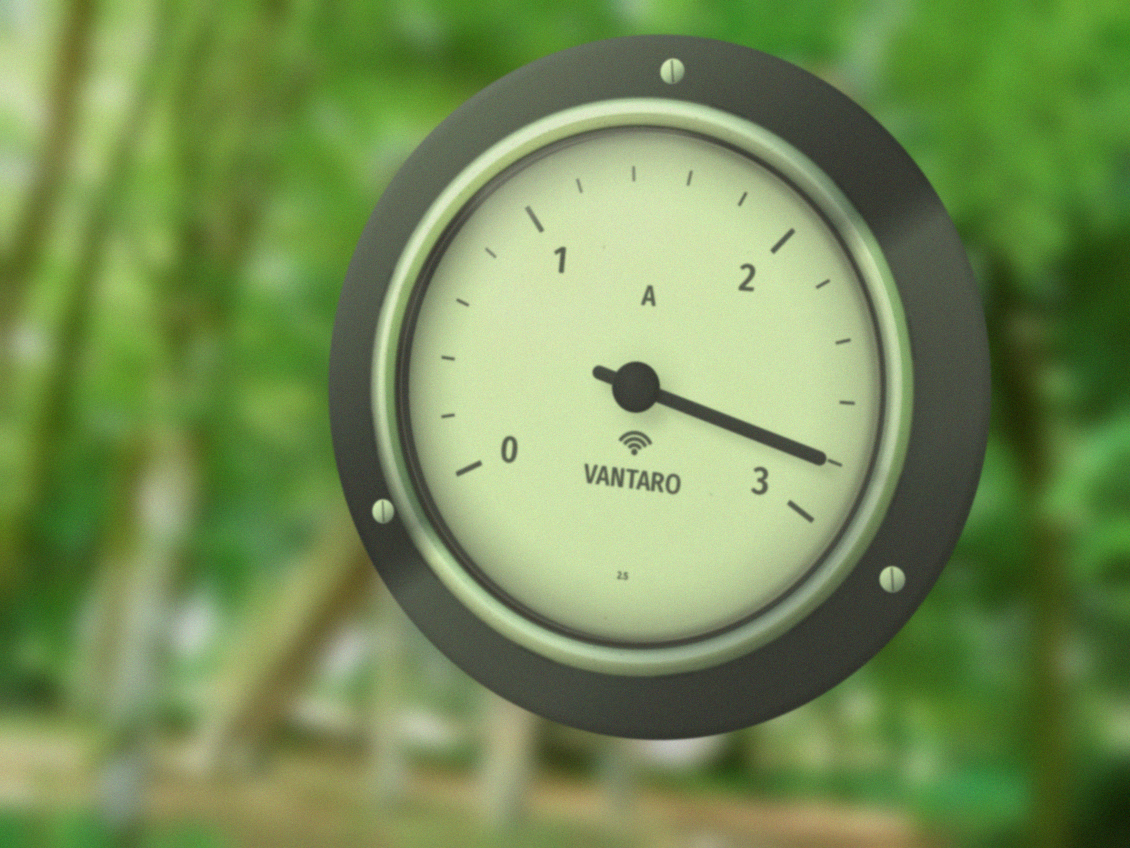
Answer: 2.8 A
